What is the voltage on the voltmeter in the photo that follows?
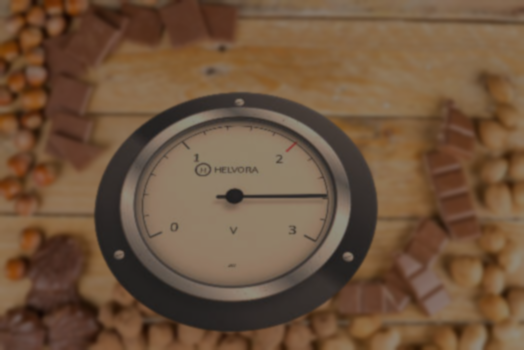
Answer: 2.6 V
